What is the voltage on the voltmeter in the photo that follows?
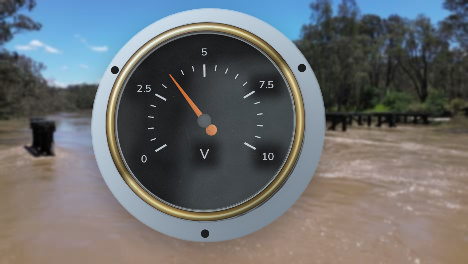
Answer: 3.5 V
